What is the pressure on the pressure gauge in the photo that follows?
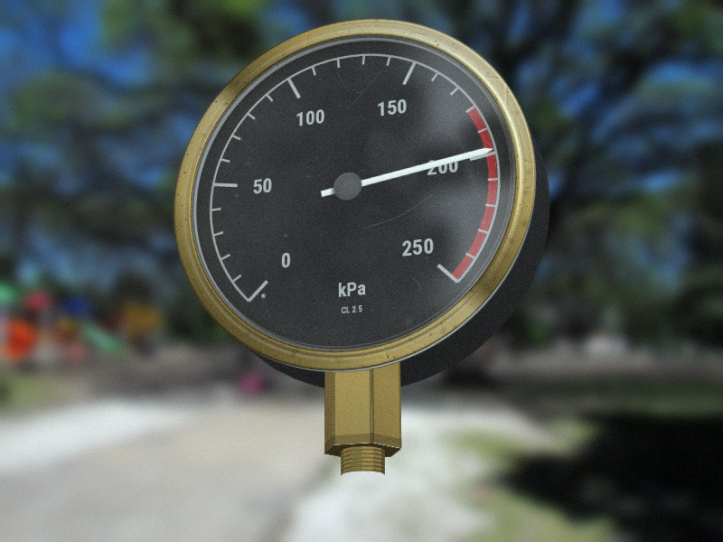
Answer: 200 kPa
